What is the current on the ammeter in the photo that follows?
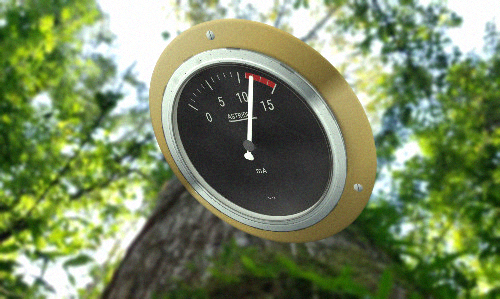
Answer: 12 mA
